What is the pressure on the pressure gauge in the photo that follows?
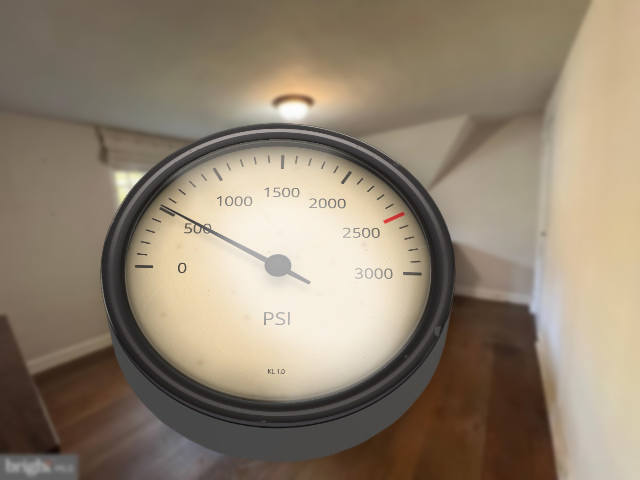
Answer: 500 psi
